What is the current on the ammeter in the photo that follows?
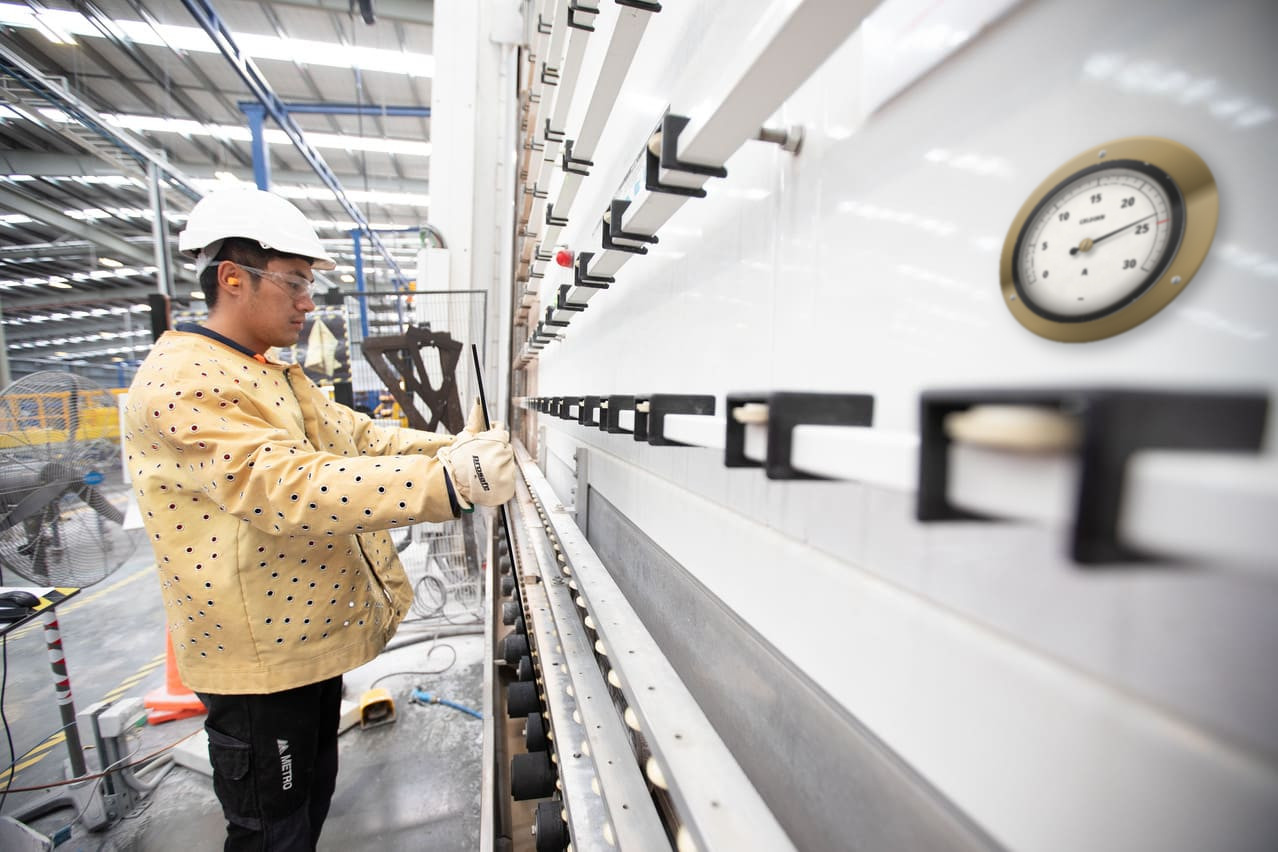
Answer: 24 A
